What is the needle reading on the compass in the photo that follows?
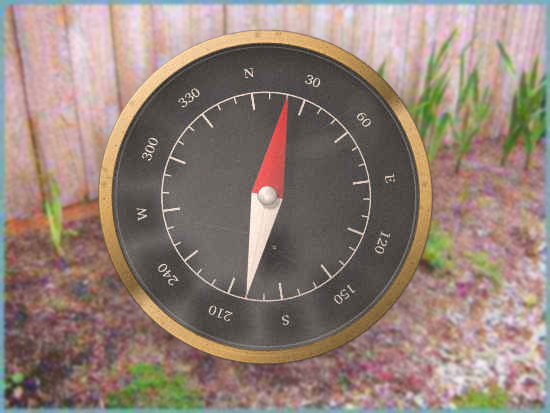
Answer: 20 °
